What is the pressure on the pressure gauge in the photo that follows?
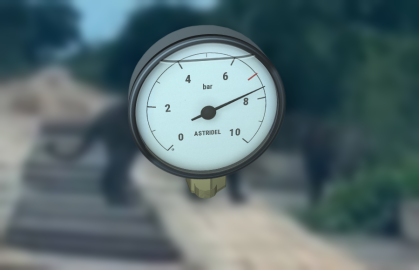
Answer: 7.5 bar
